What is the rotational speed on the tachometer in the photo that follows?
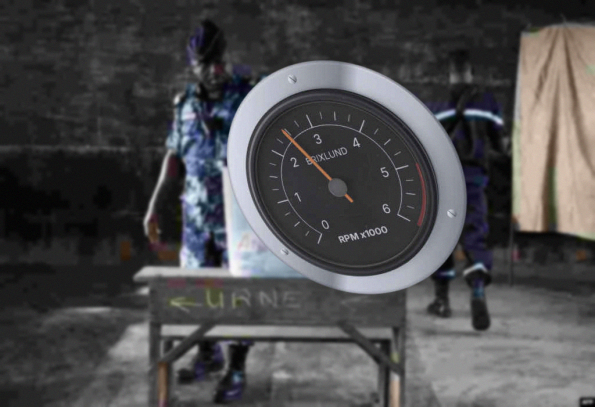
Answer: 2500 rpm
